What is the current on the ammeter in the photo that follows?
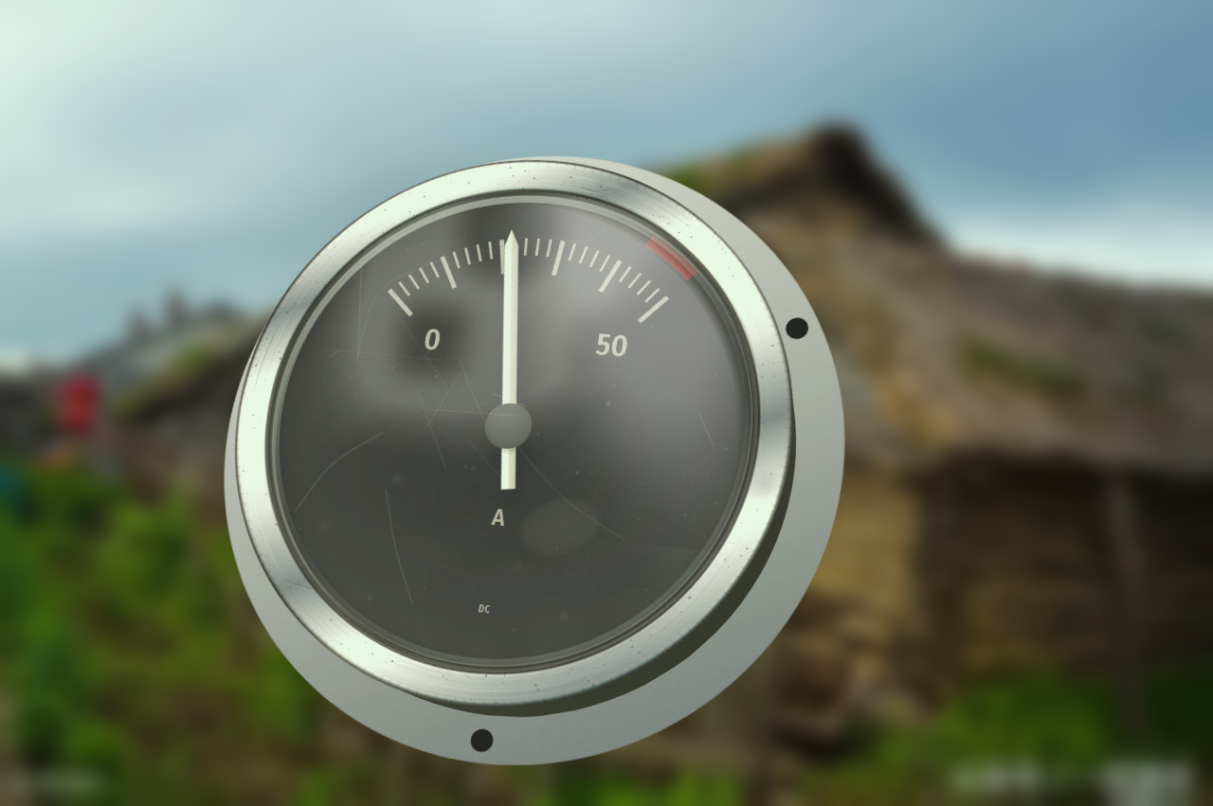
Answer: 22 A
